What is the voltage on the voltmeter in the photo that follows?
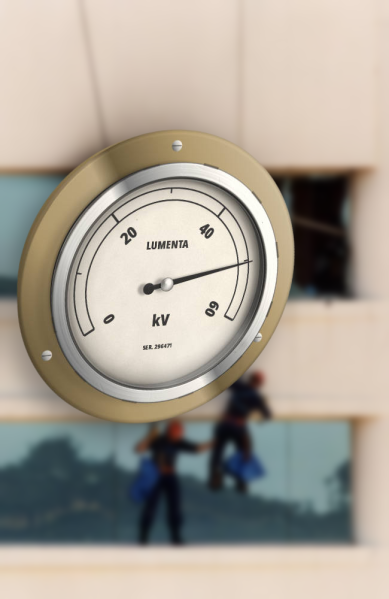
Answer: 50 kV
